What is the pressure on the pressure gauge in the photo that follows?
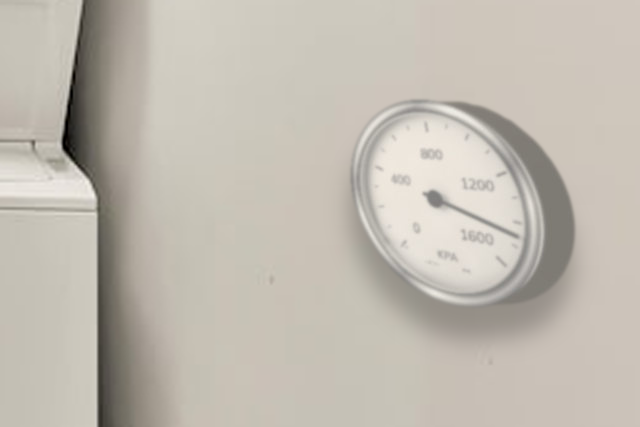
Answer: 1450 kPa
